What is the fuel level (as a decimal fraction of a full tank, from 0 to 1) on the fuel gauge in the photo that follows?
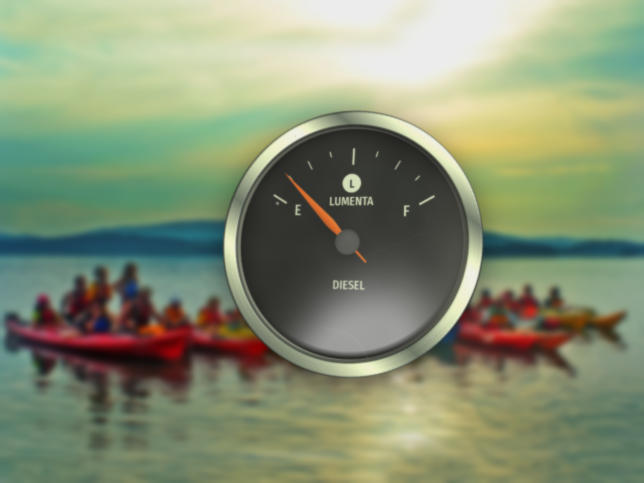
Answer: 0.125
